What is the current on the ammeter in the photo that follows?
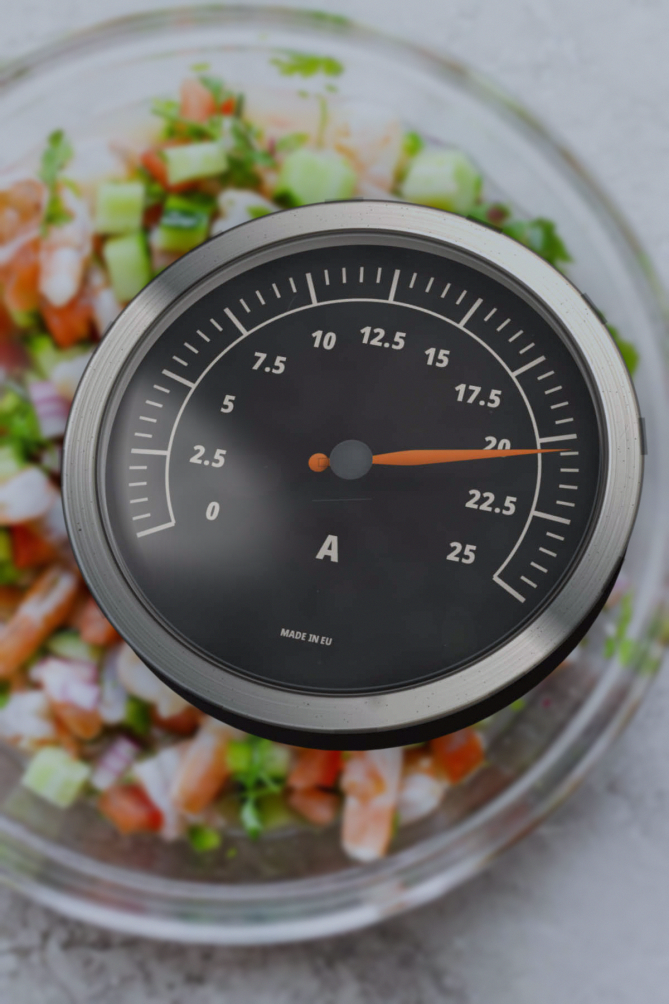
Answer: 20.5 A
